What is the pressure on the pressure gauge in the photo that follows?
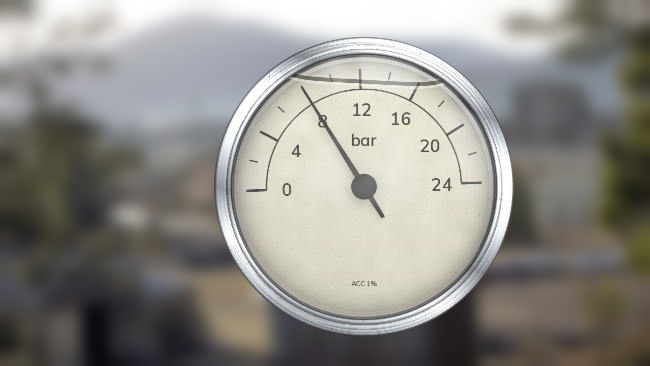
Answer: 8 bar
